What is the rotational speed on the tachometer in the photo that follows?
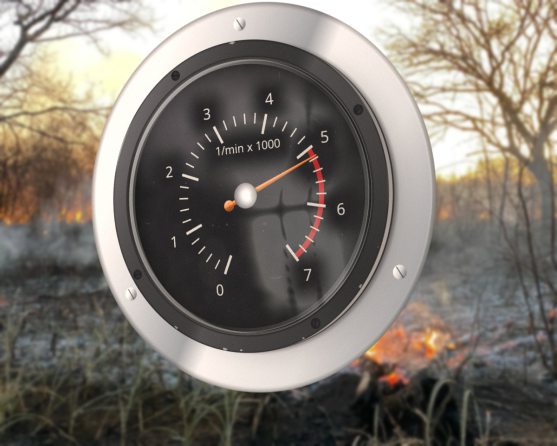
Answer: 5200 rpm
